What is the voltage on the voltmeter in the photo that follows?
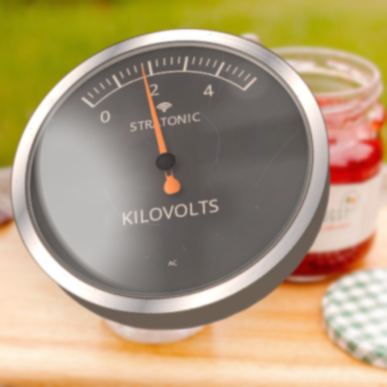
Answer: 1.8 kV
